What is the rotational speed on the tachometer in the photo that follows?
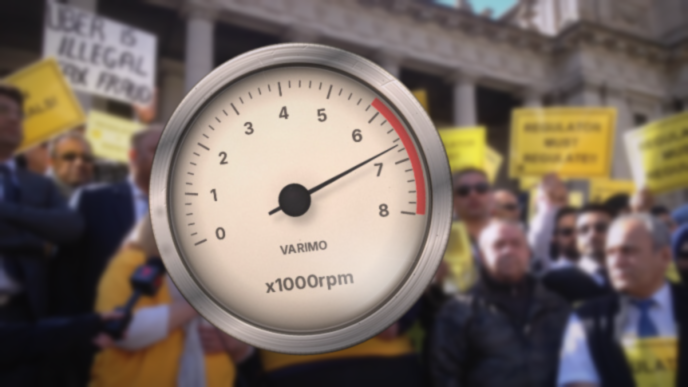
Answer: 6700 rpm
